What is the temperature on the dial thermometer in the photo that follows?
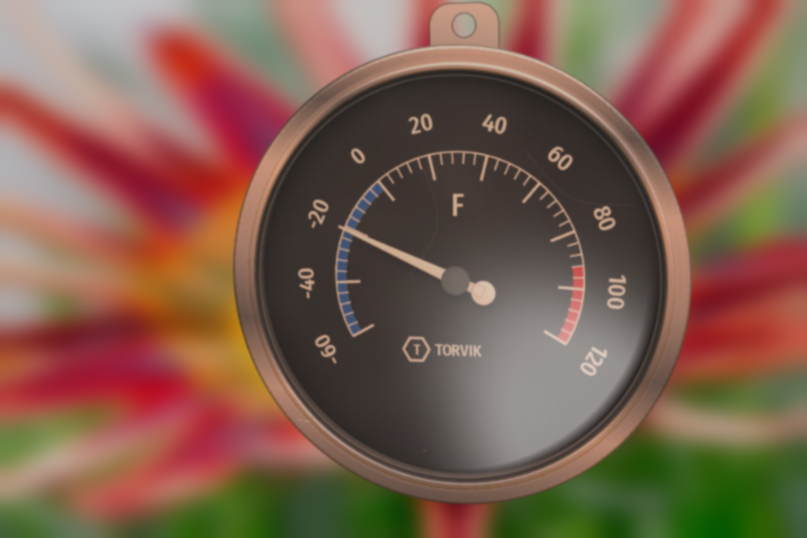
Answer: -20 °F
